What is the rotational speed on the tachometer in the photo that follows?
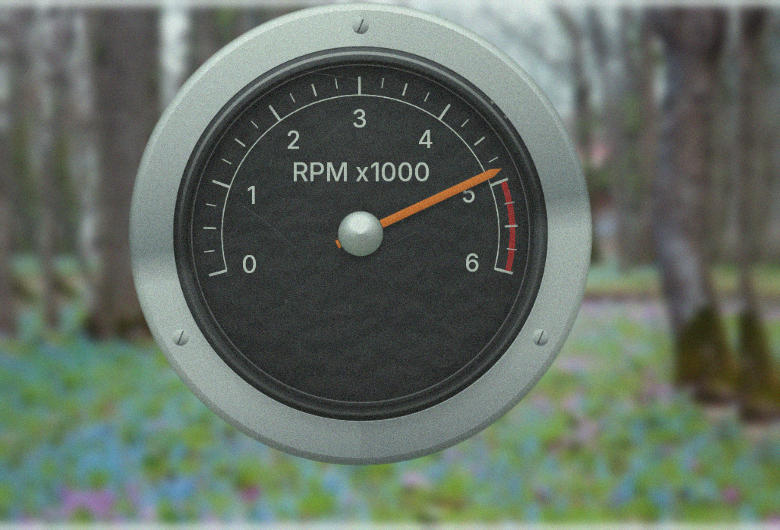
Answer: 4875 rpm
